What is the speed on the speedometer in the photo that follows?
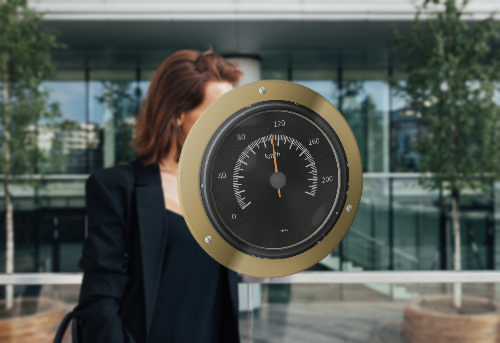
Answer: 110 km/h
